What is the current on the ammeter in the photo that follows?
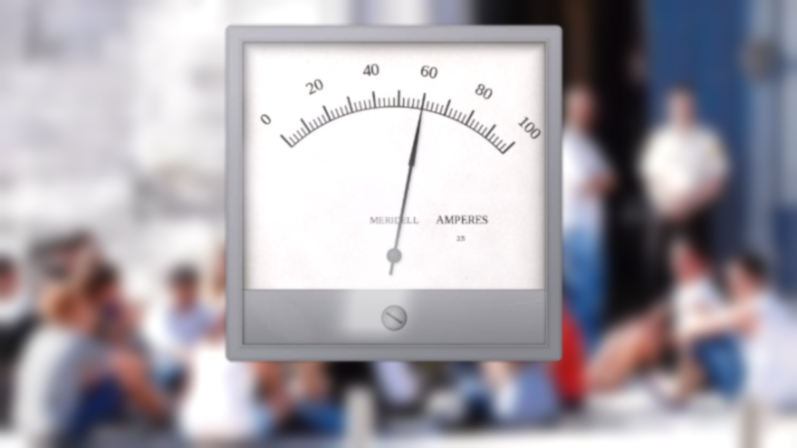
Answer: 60 A
